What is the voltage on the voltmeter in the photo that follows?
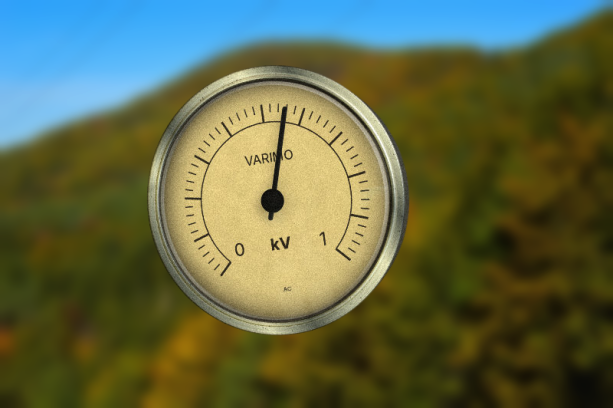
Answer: 0.56 kV
